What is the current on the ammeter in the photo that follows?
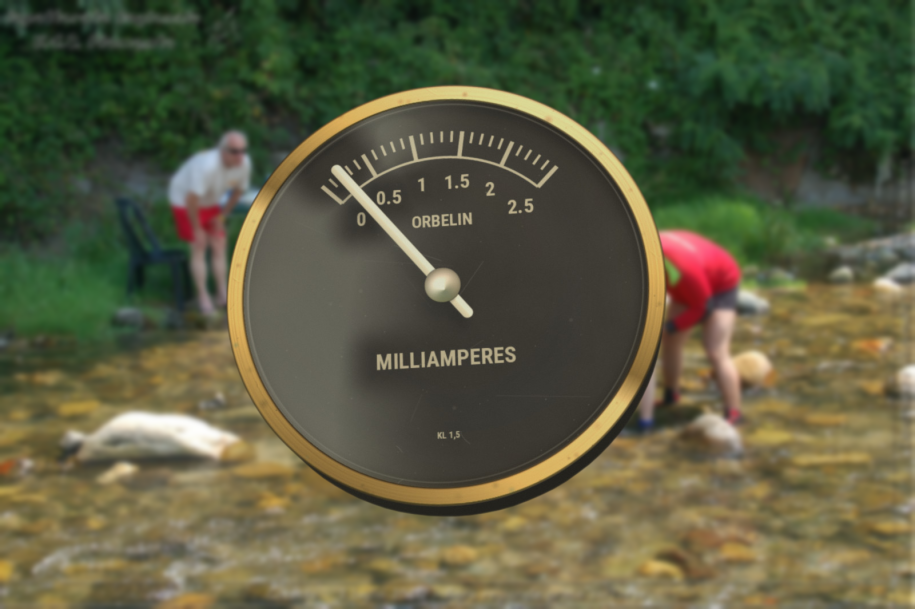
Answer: 0.2 mA
